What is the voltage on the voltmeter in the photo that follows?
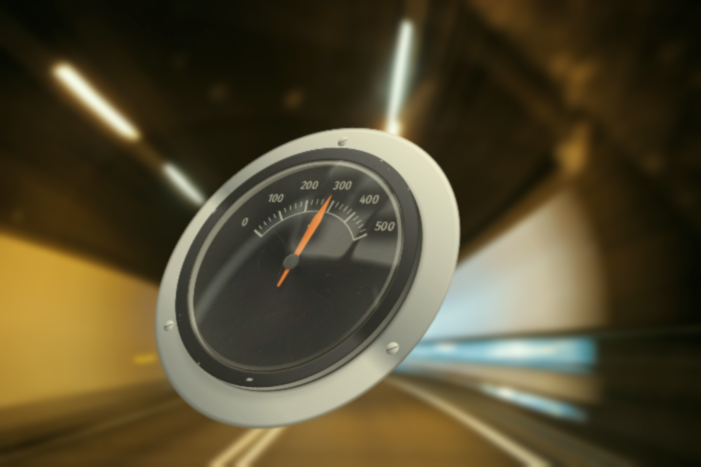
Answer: 300 V
